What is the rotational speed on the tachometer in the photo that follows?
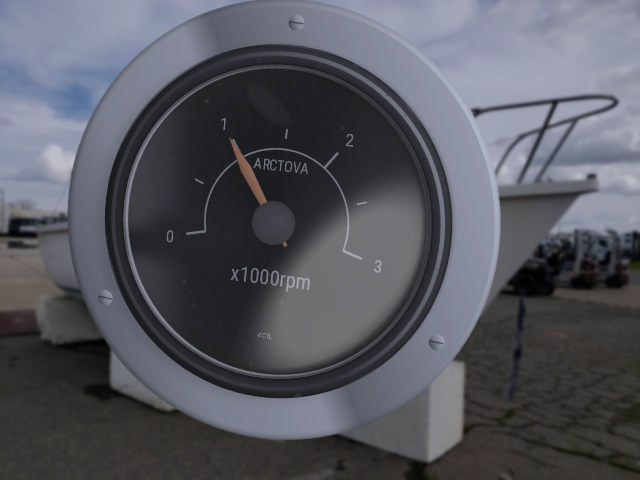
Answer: 1000 rpm
